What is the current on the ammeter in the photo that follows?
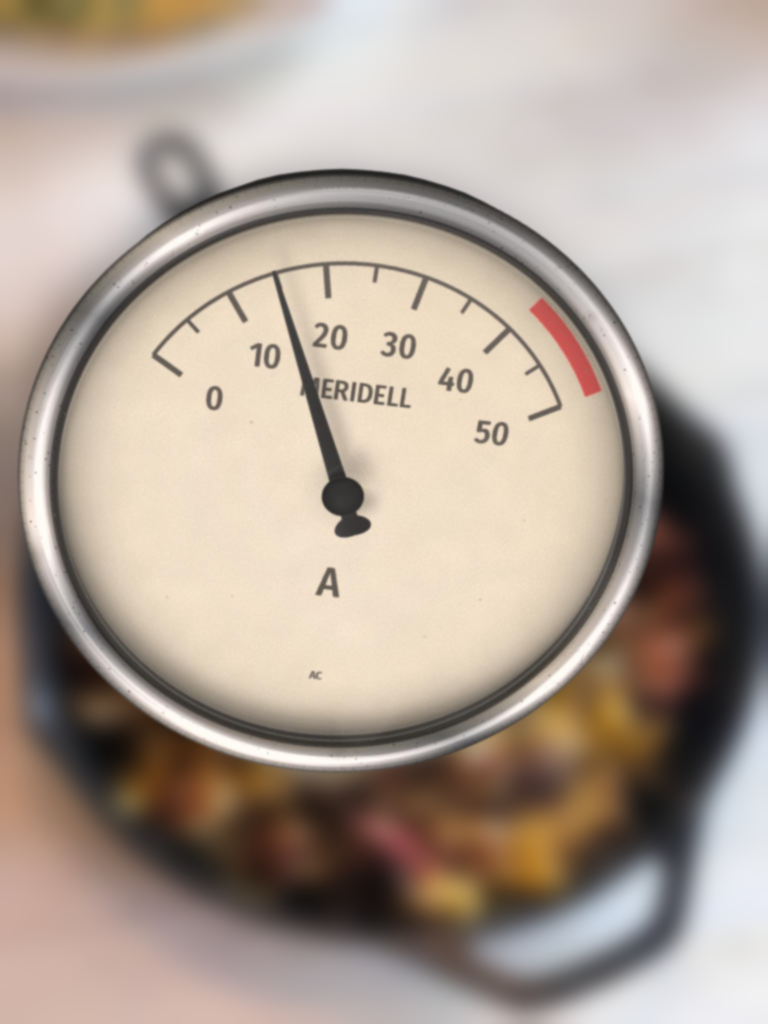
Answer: 15 A
